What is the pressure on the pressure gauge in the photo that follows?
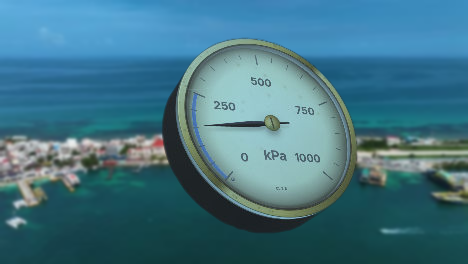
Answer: 150 kPa
